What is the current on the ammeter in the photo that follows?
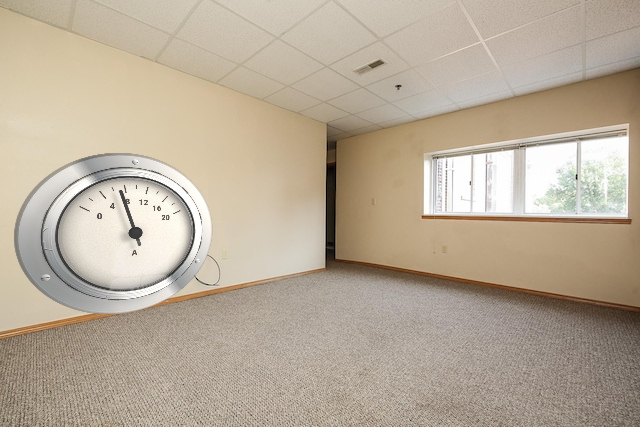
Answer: 7 A
